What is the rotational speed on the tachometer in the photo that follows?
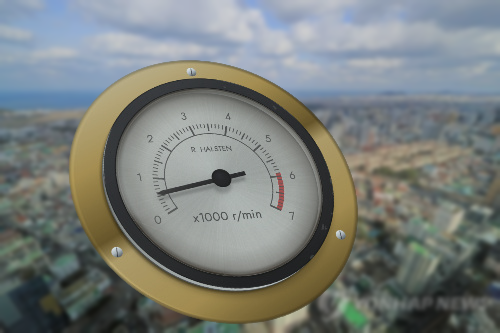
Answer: 500 rpm
